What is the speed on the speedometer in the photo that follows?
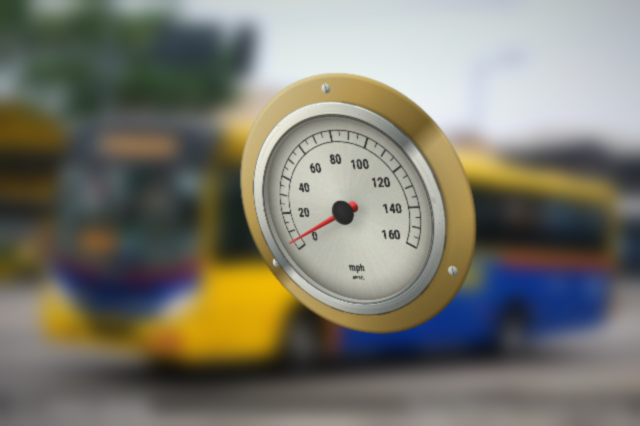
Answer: 5 mph
